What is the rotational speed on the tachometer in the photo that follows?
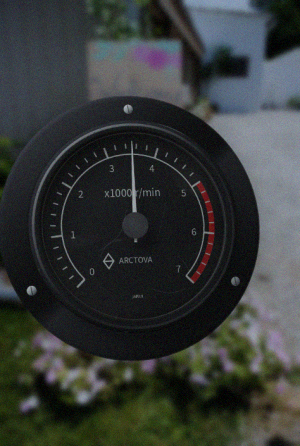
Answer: 3500 rpm
